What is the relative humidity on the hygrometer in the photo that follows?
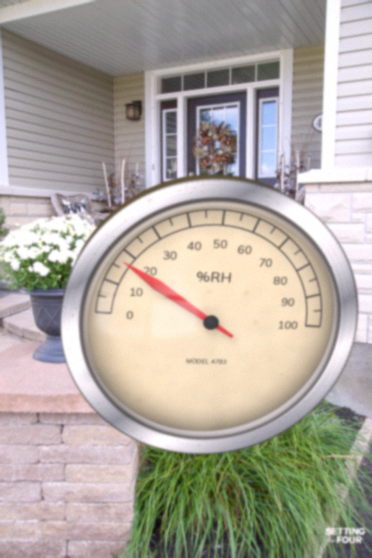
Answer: 17.5 %
